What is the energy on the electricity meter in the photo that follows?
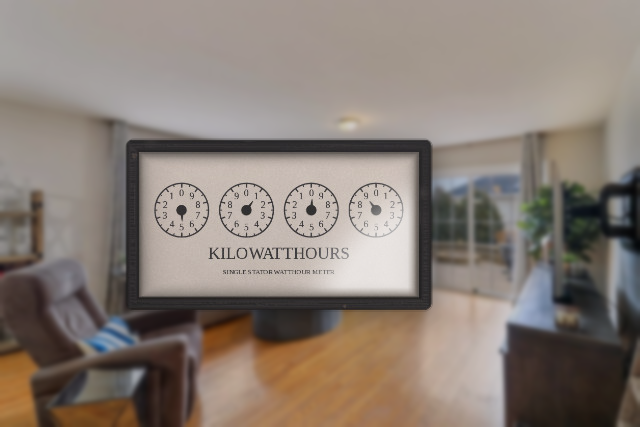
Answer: 5099 kWh
